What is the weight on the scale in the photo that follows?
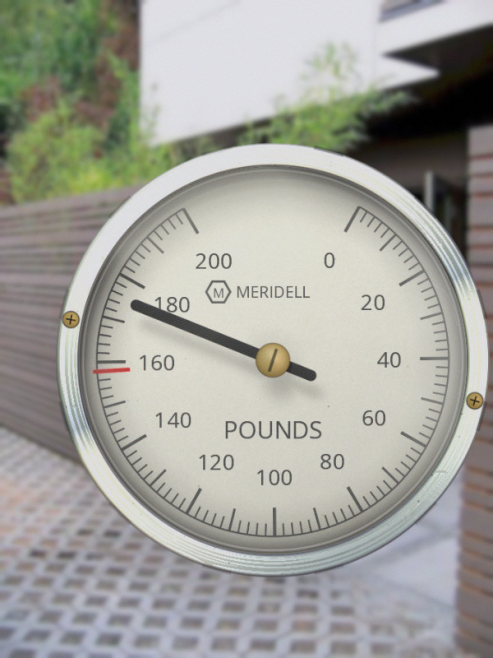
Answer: 175 lb
